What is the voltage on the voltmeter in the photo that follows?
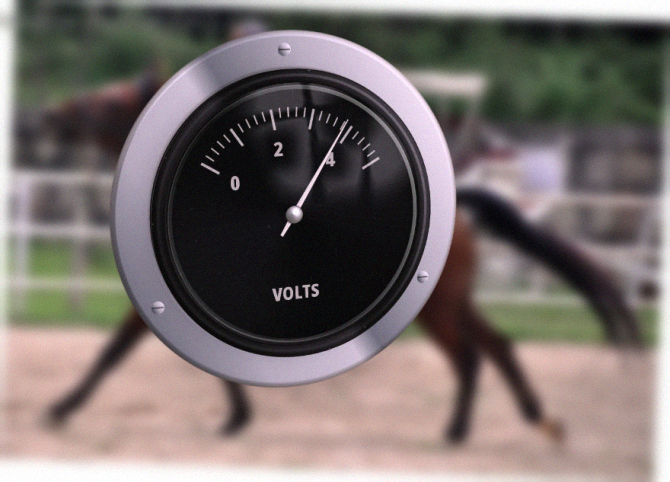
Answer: 3.8 V
